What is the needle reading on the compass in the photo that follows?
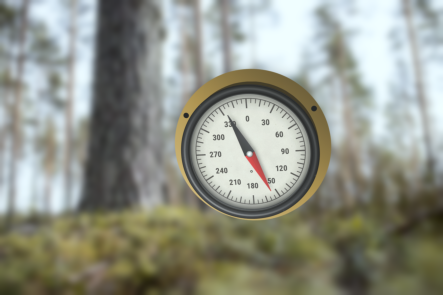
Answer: 155 °
